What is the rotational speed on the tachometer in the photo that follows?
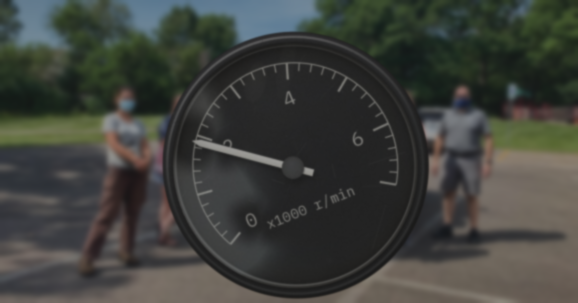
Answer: 1900 rpm
